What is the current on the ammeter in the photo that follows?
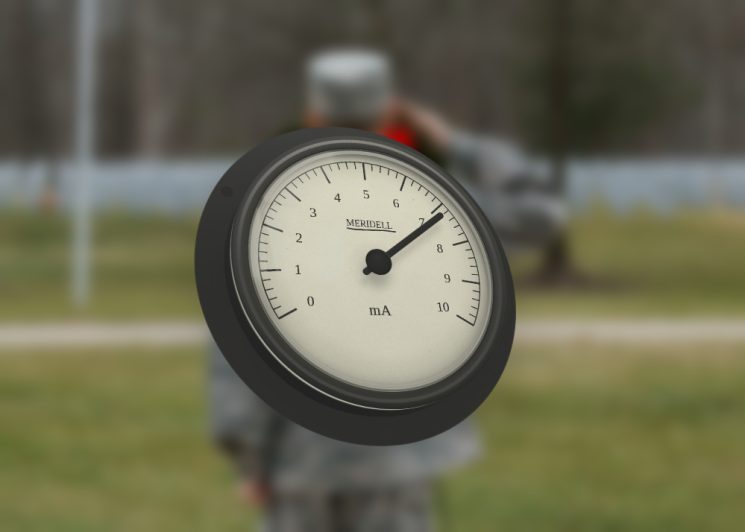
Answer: 7.2 mA
